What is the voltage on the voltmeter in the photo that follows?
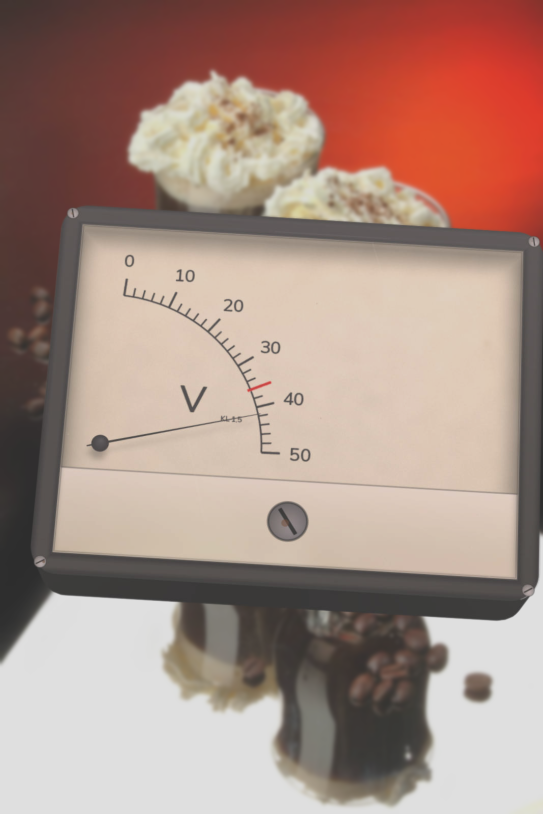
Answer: 42 V
